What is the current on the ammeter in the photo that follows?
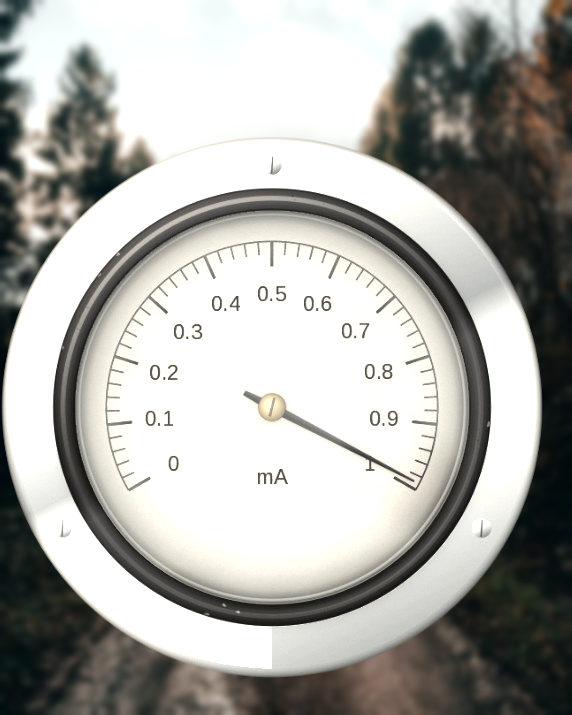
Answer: 0.99 mA
